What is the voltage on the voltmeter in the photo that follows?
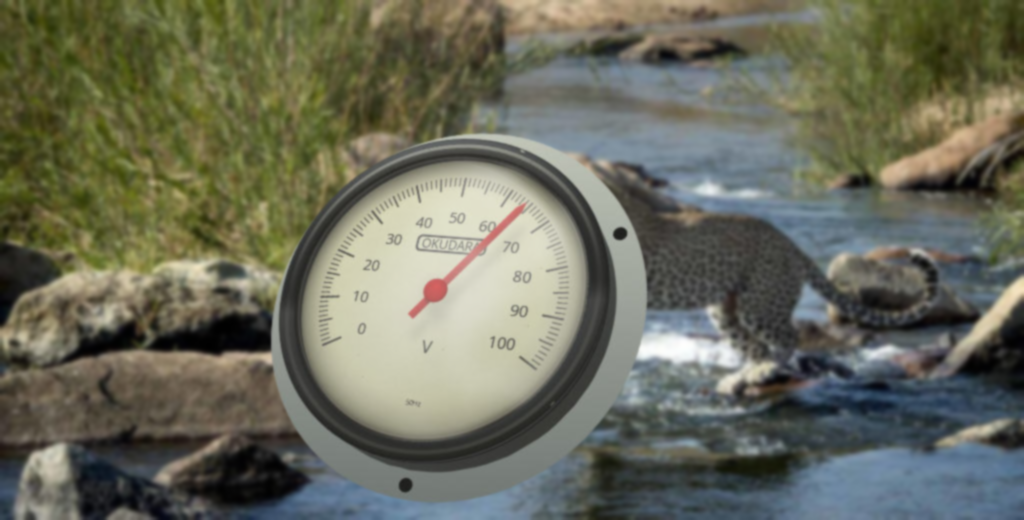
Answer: 65 V
